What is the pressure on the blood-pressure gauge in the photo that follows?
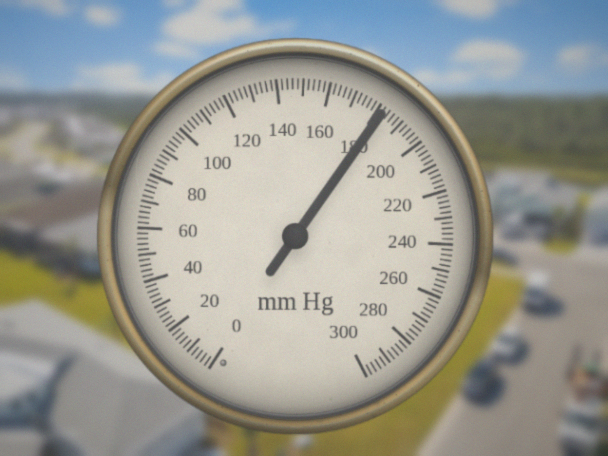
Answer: 182 mmHg
